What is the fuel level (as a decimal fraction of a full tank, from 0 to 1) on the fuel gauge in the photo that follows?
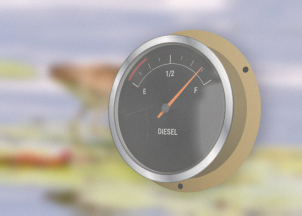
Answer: 0.875
